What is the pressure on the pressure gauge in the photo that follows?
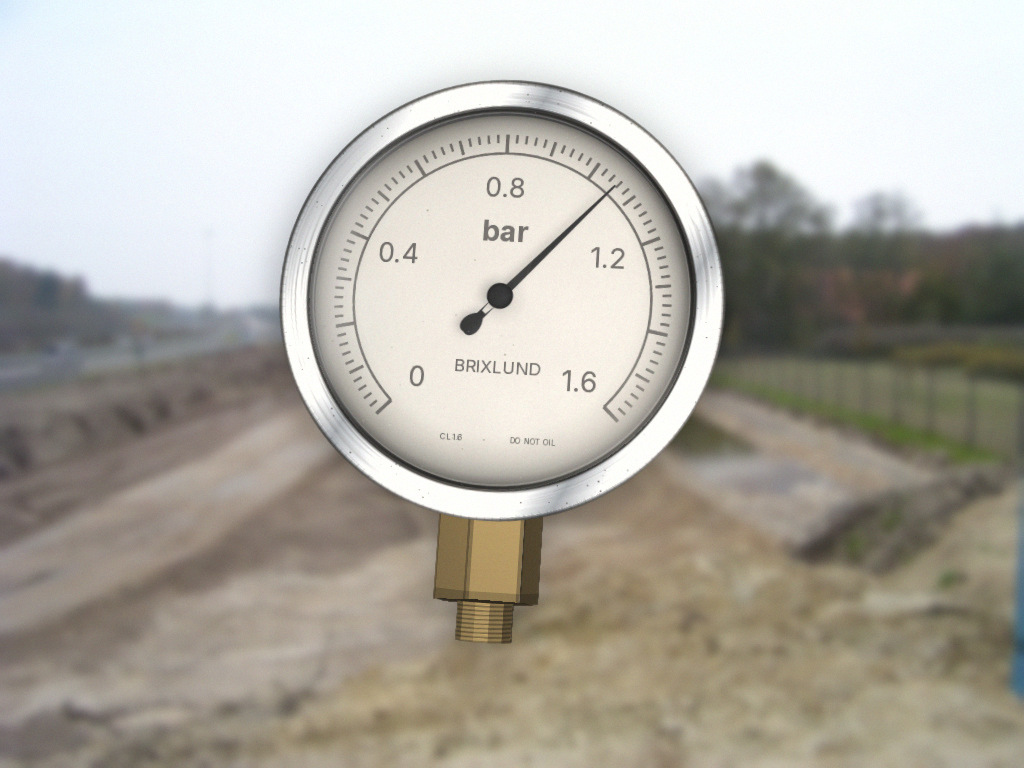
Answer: 1.06 bar
